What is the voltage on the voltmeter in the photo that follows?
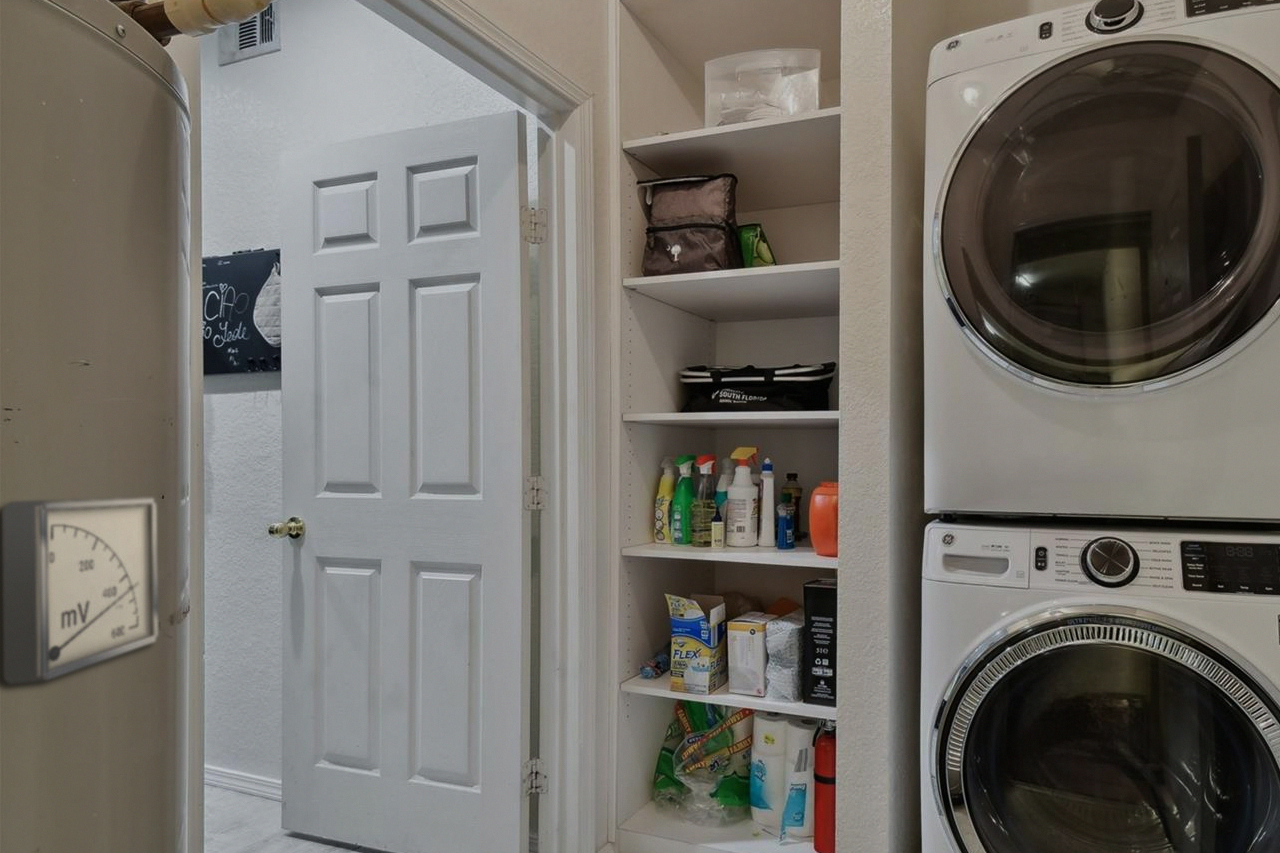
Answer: 450 mV
